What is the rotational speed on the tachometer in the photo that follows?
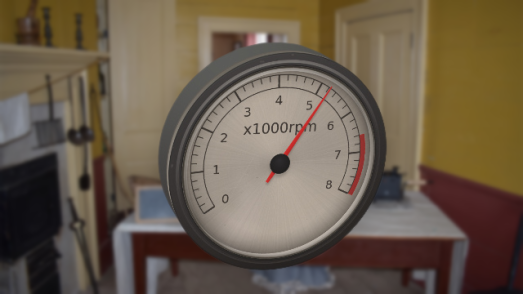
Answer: 5200 rpm
